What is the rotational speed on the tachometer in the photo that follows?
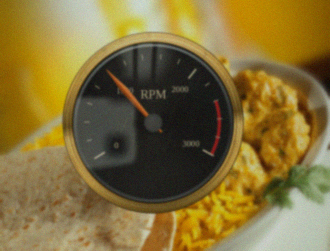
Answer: 1000 rpm
